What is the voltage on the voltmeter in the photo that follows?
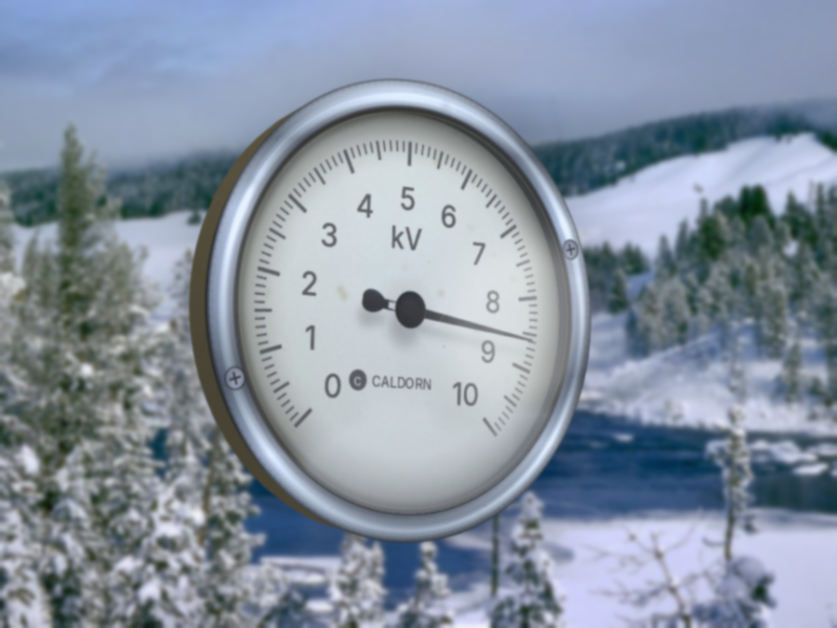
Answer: 8.6 kV
